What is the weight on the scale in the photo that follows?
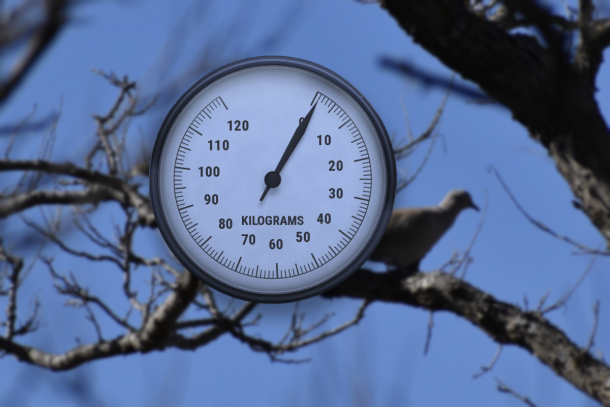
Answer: 1 kg
